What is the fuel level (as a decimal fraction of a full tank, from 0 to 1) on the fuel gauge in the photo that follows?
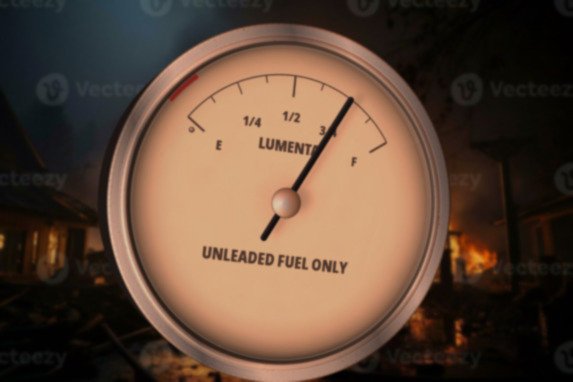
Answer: 0.75
